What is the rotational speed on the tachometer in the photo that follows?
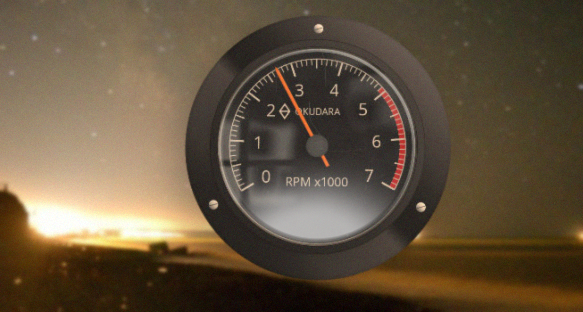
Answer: 2700 rpm
